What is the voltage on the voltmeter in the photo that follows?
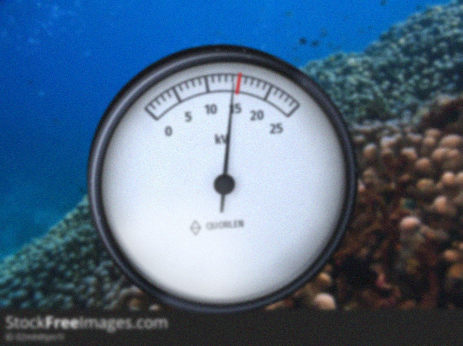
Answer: 14 kV
